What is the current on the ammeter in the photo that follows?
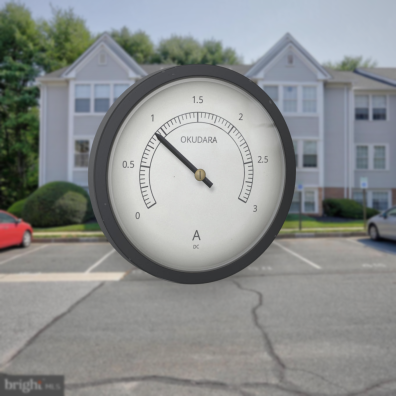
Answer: 0.9 A
